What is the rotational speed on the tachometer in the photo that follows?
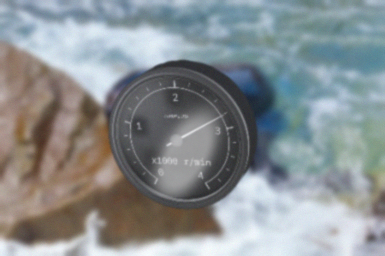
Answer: 2800 rpm
